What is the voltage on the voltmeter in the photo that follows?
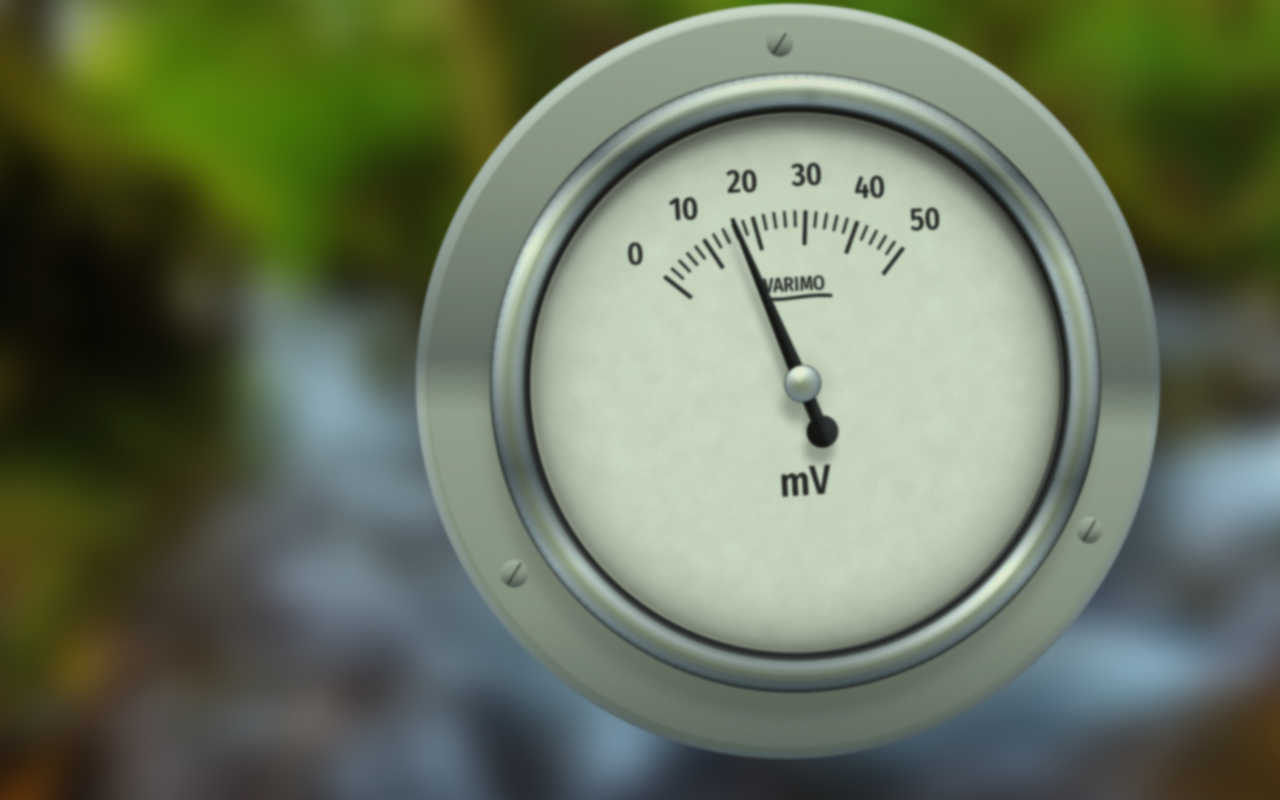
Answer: 16 mV
